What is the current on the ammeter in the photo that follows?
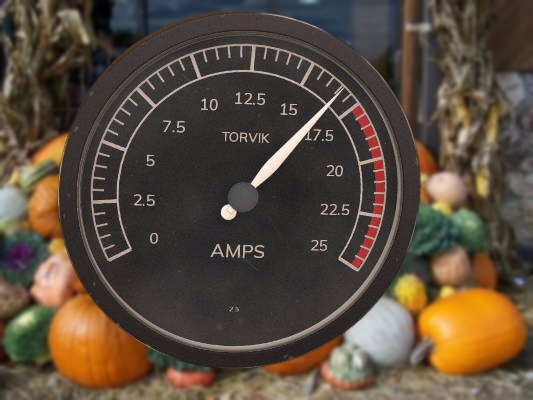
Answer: 16.5 A
